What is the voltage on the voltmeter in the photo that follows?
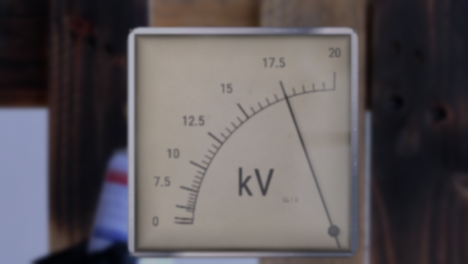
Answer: 17.5 kV
